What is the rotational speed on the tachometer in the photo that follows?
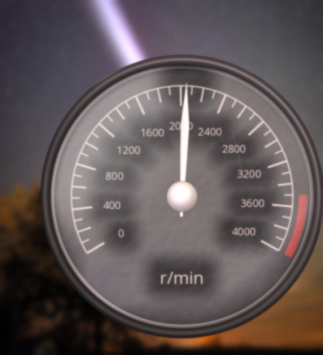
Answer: 2050 rpm
